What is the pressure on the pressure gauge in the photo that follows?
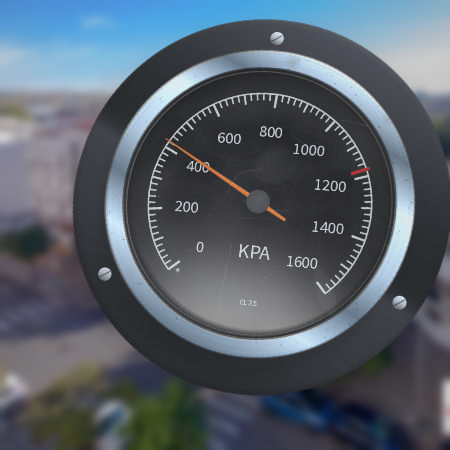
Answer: 420 kPa
